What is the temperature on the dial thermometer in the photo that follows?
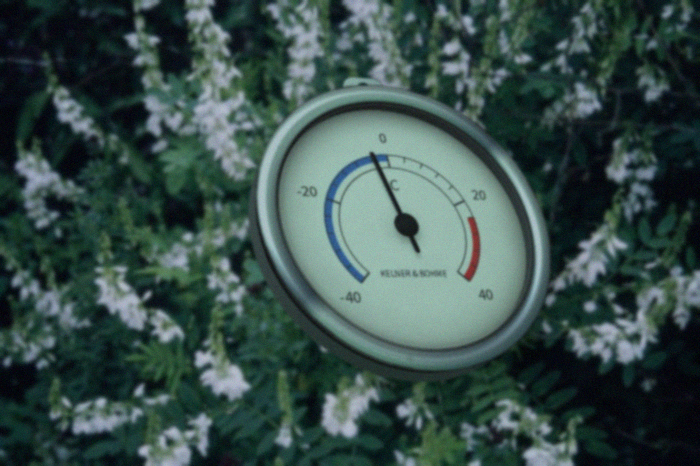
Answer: -4 °C
